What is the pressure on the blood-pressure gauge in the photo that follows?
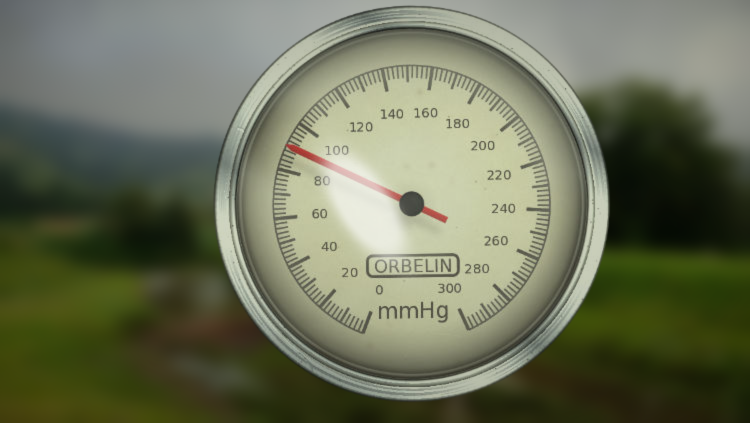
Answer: 90 mmHg
